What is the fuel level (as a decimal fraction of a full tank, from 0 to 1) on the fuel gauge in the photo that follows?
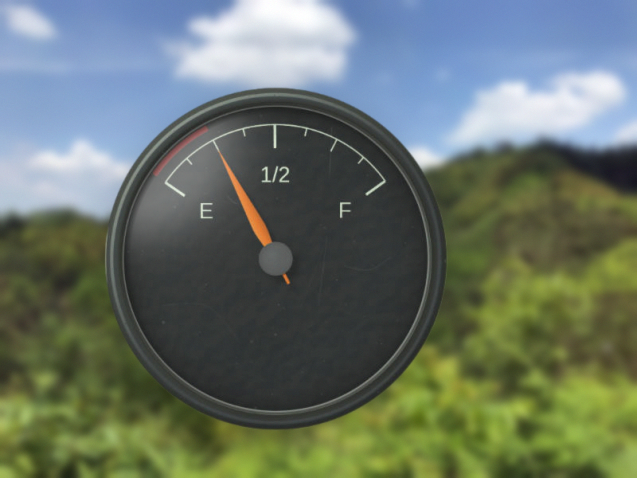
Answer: 0.25
